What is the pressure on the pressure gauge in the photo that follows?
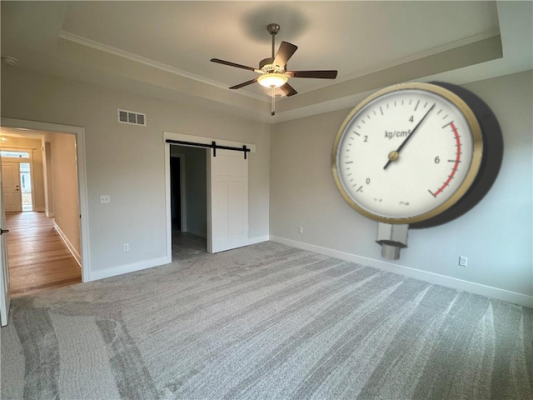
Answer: 4.4 kg/cm²
